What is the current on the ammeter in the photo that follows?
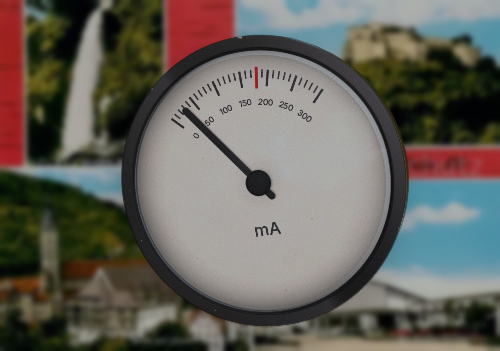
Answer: 30 mA
